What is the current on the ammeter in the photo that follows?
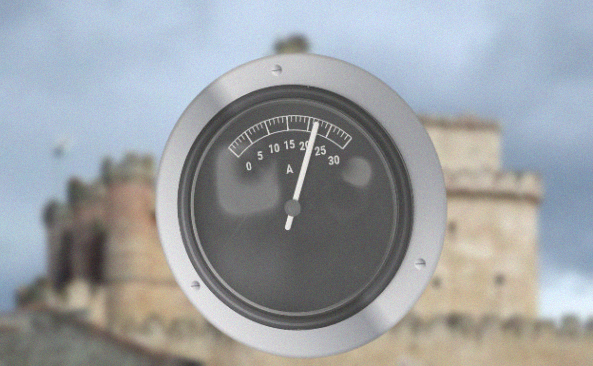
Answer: 22 A
